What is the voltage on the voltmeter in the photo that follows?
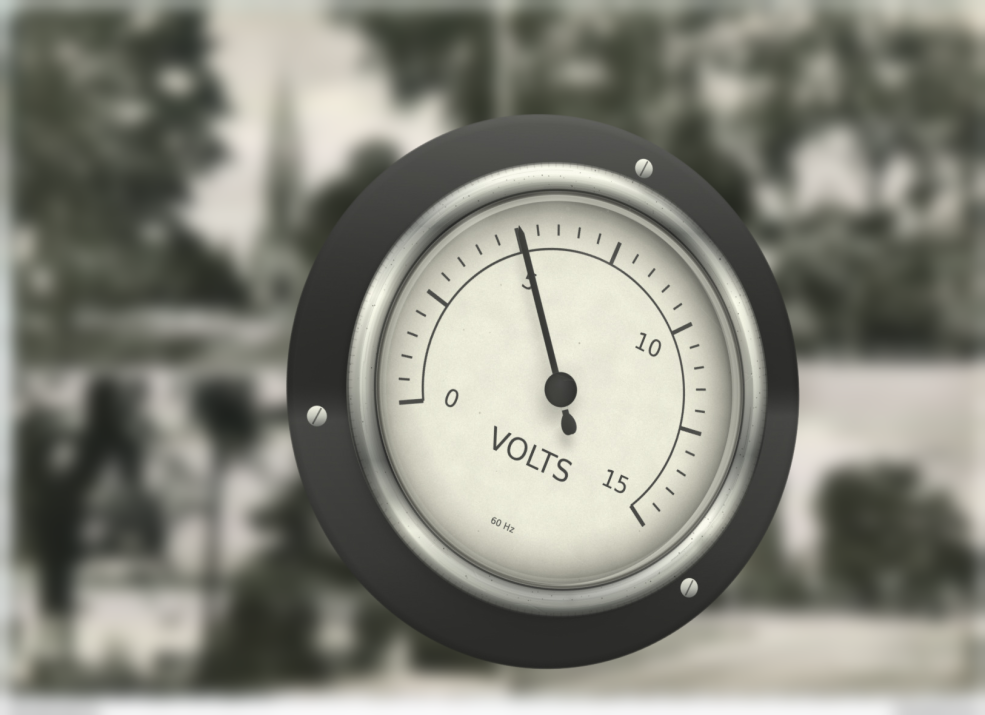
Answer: 5 V
